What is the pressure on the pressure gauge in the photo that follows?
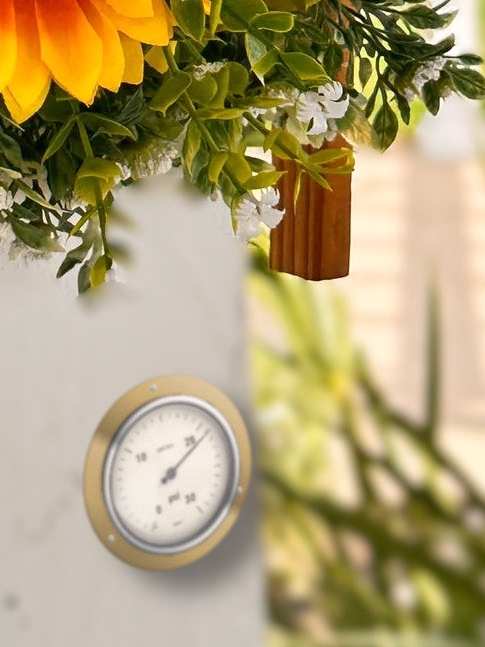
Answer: 21 psi
